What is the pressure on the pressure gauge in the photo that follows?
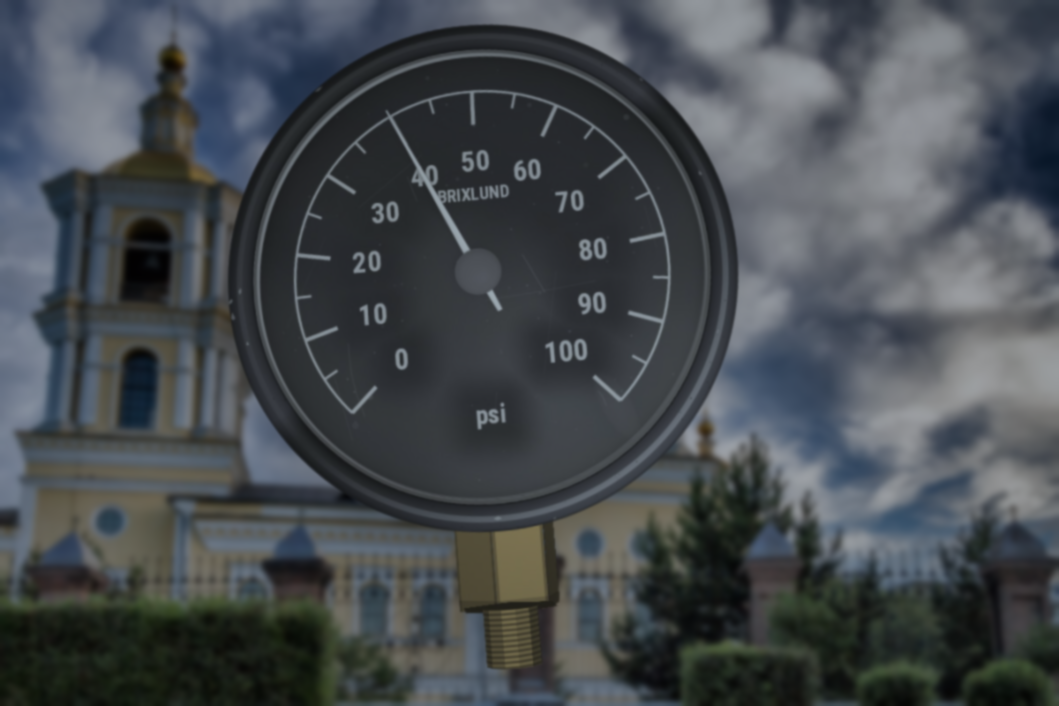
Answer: 40 psi
